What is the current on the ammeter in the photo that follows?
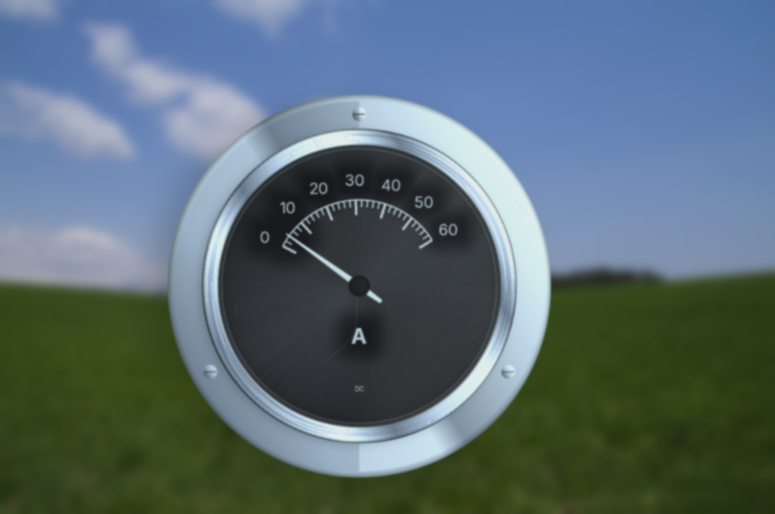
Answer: 4 A
